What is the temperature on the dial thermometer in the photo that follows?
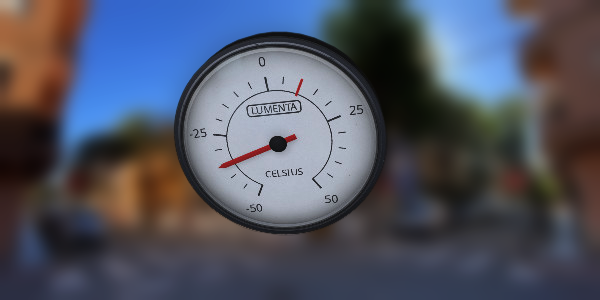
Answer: -35 °C
